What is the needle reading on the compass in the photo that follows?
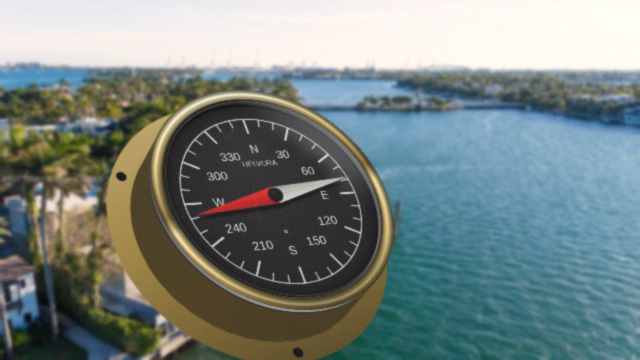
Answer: 260 °
